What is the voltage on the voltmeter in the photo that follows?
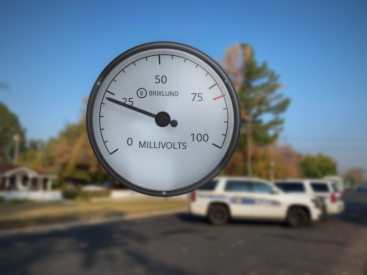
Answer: 22.5 mV
